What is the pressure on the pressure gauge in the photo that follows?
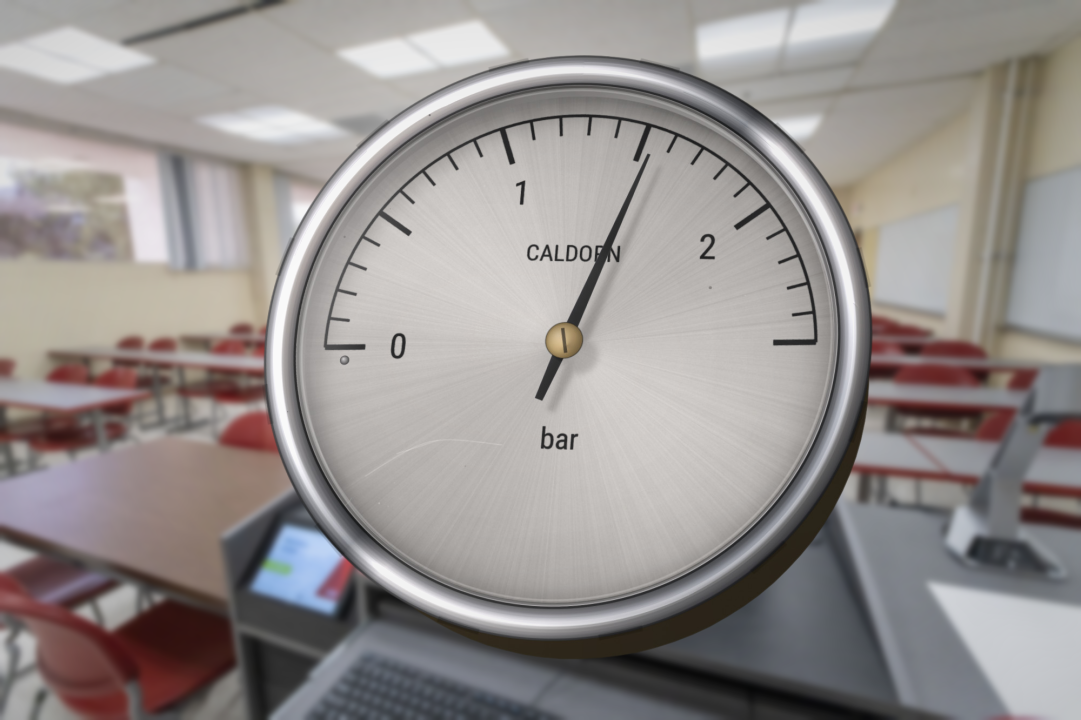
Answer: 1.55 bar
